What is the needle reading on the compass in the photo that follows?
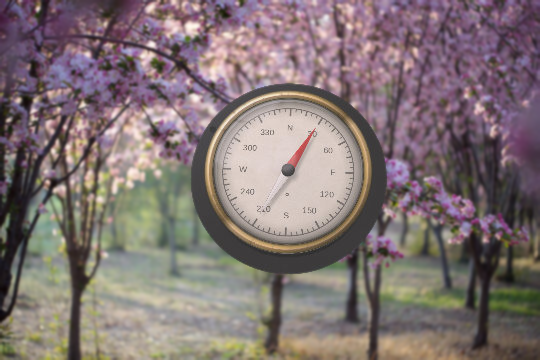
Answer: 30 °
